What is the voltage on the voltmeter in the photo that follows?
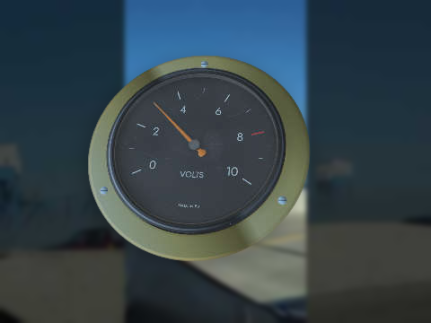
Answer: 3 V
